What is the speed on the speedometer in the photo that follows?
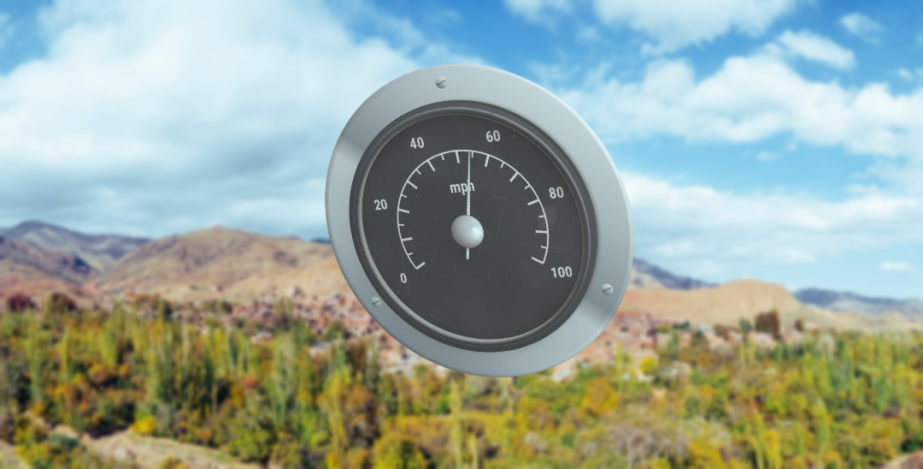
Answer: 55 mph
